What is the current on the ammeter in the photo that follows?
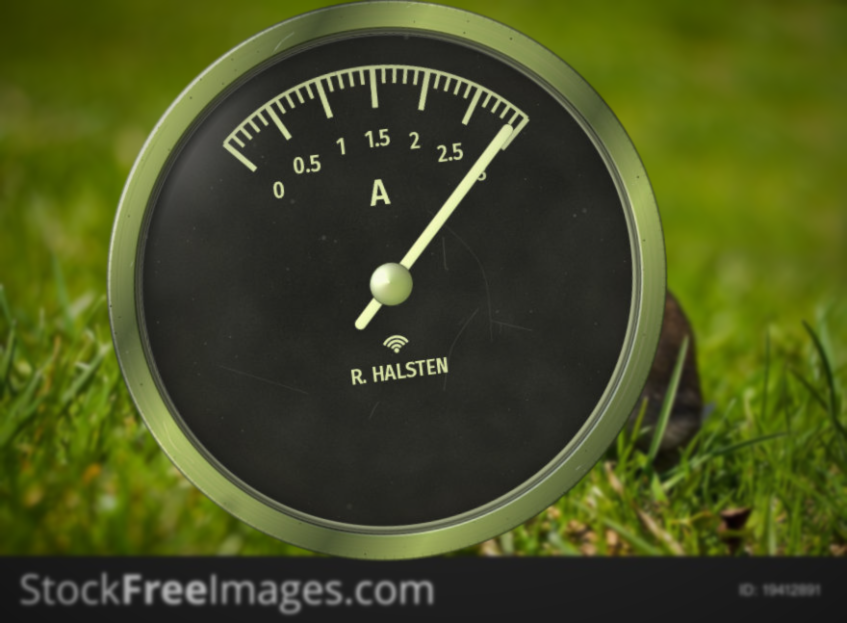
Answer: 2.9 A
